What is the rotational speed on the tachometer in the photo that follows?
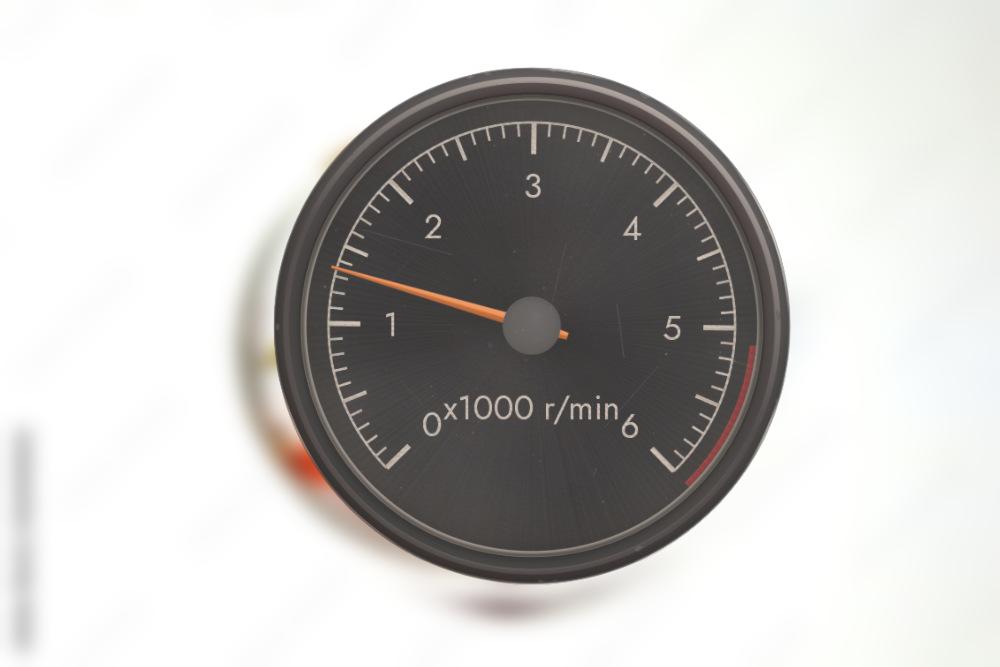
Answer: 1350 rpm
